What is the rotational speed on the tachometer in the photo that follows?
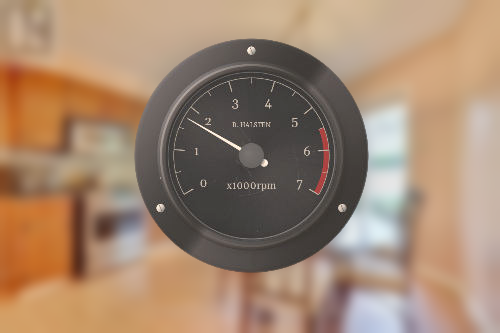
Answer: 1750 rpm
